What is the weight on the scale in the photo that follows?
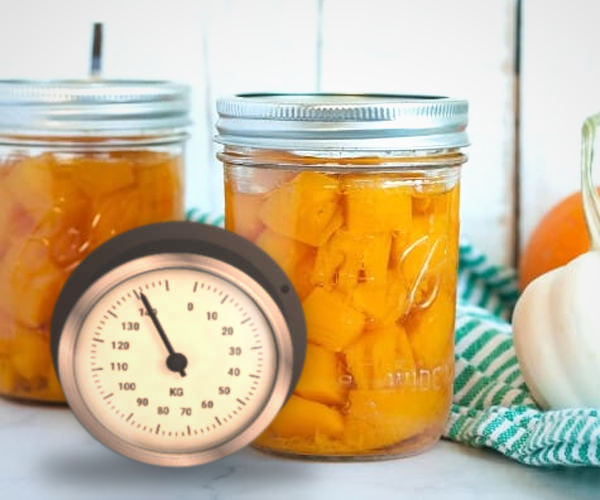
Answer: 142 kg
